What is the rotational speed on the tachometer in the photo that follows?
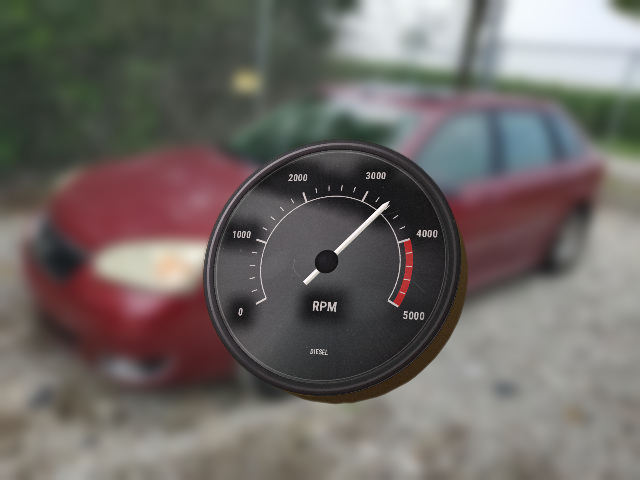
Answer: 3400 rpm
